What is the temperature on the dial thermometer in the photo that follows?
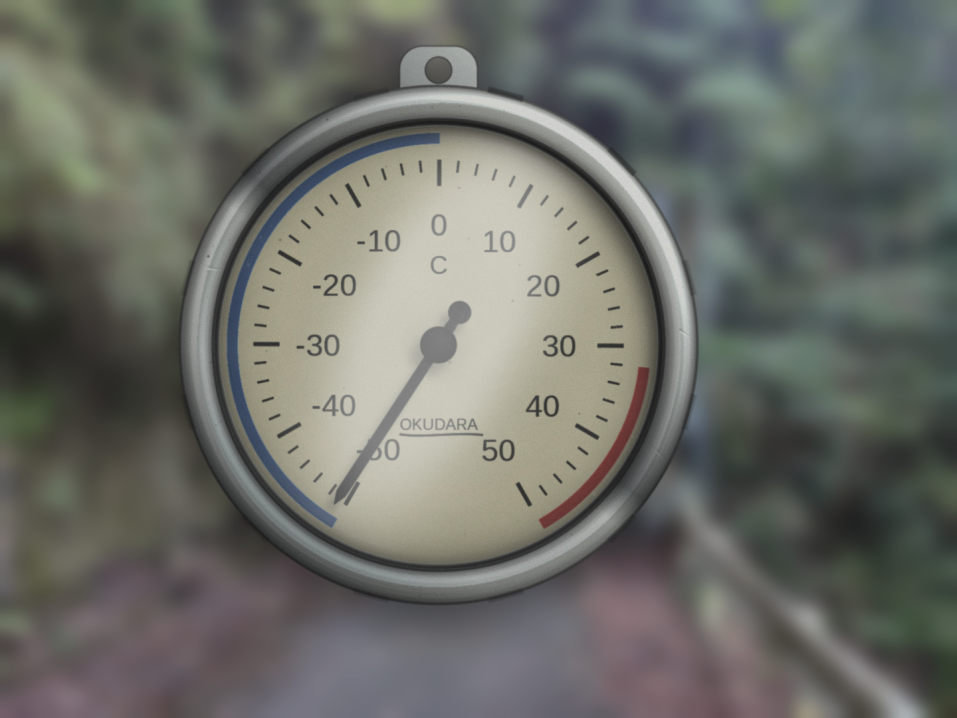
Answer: -49 °C
